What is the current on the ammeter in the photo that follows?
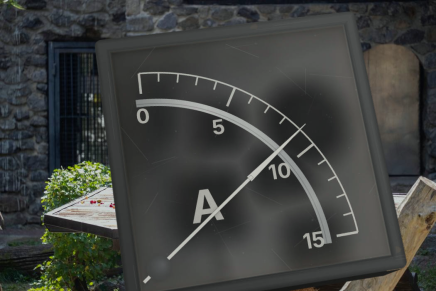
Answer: 9 A
